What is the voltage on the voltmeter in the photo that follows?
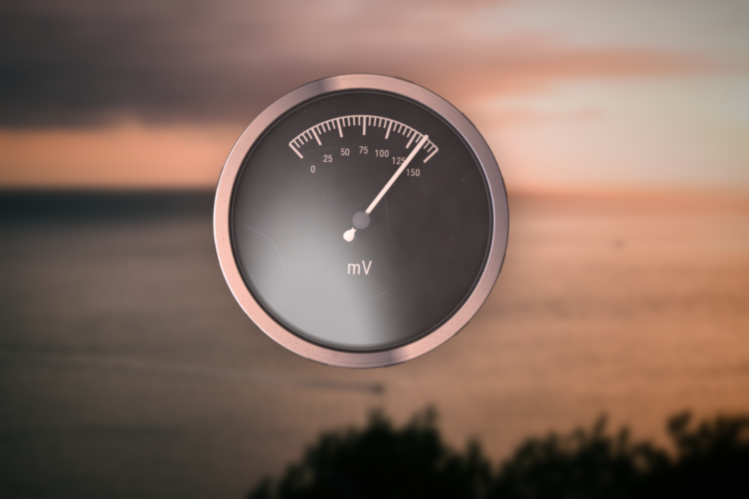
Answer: 135 mV
